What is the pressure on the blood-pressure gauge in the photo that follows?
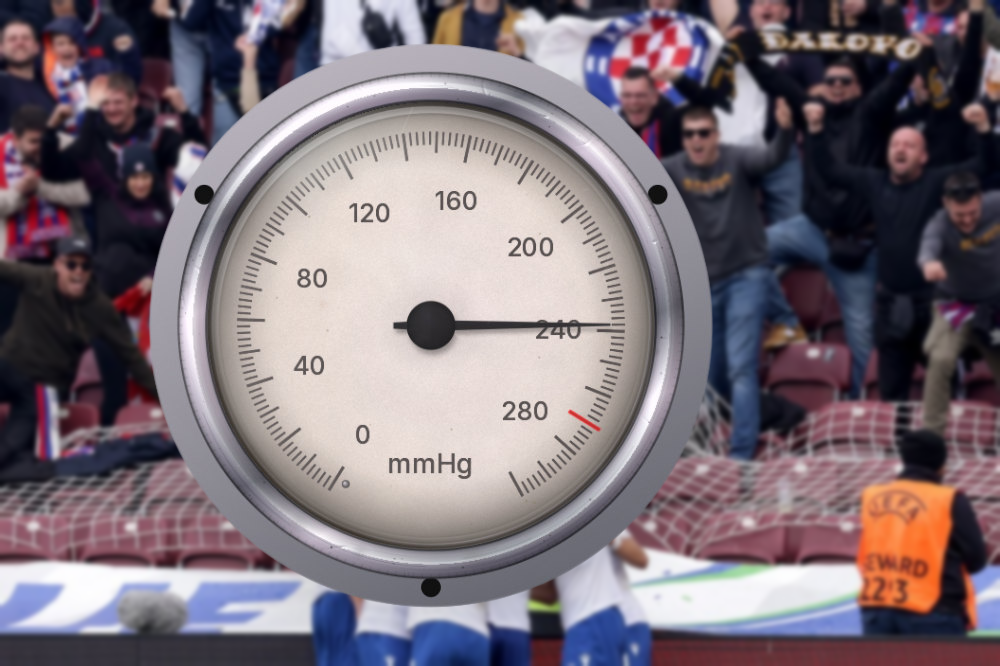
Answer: 238 mmHg
